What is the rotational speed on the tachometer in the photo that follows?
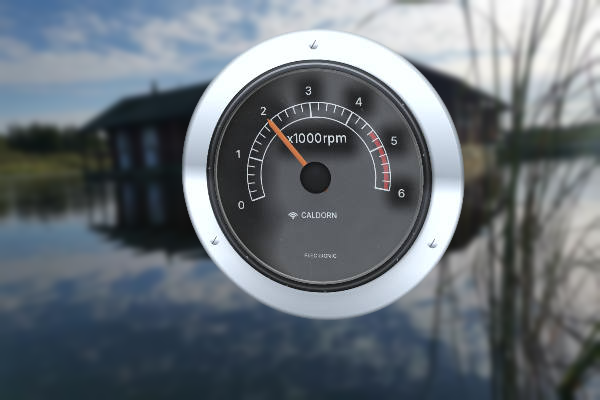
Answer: 2000 rpm
